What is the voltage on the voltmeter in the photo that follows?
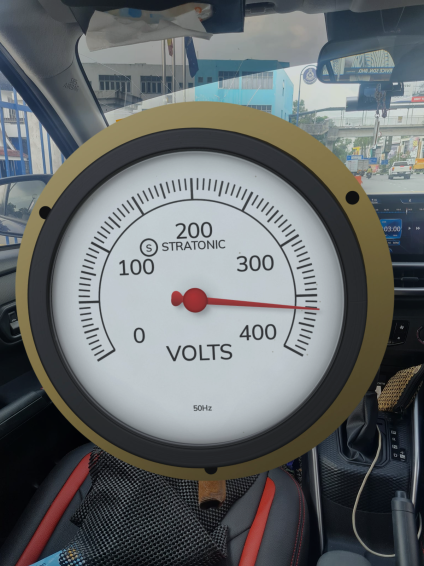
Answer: 360 V
